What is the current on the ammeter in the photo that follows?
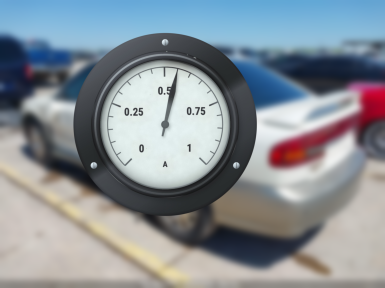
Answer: 0.55 A
